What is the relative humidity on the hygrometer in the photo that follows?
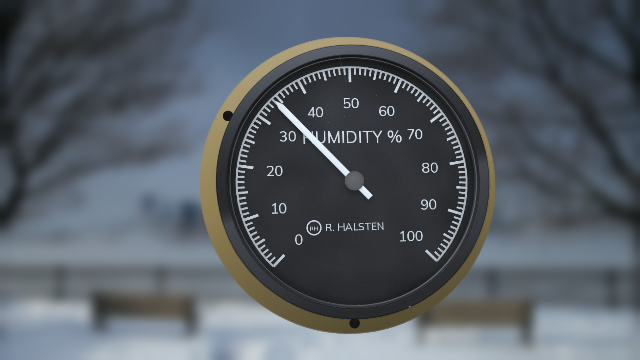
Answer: 34 %
